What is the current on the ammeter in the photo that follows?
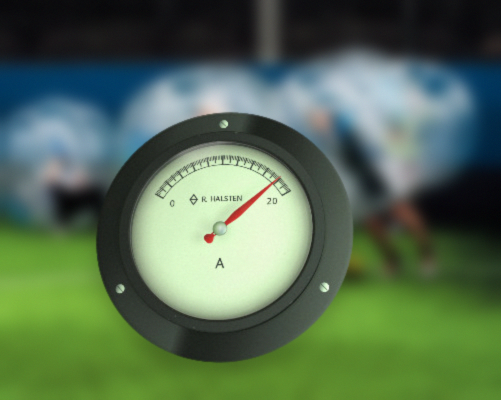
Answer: 18 A
